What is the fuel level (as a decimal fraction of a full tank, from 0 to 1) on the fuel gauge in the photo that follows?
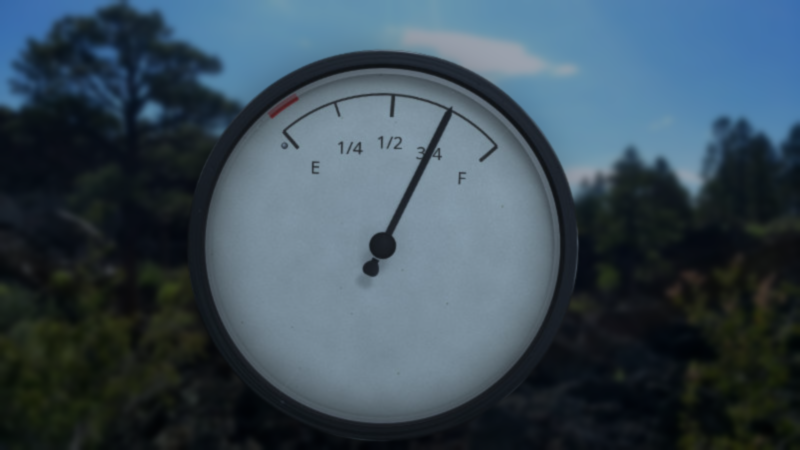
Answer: 0.75
